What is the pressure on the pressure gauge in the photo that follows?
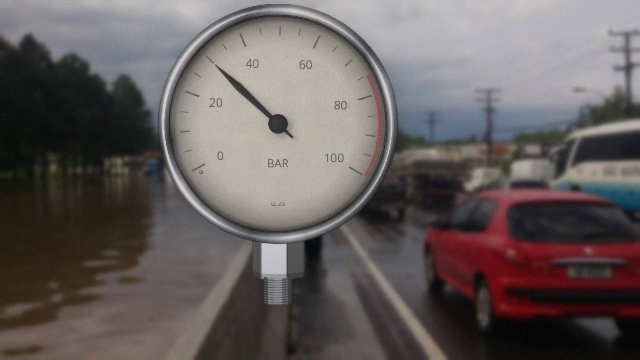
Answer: 30 bar
